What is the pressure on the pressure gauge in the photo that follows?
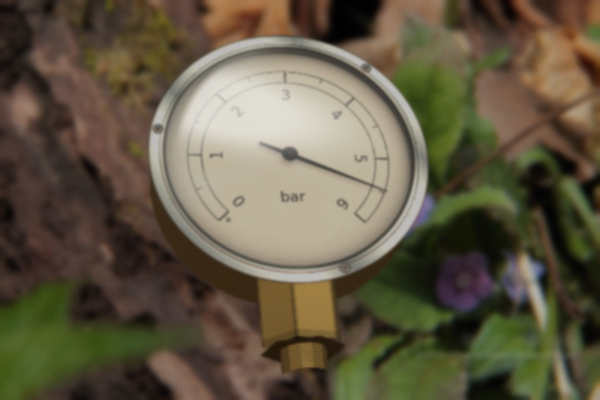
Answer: 5.5 bar
